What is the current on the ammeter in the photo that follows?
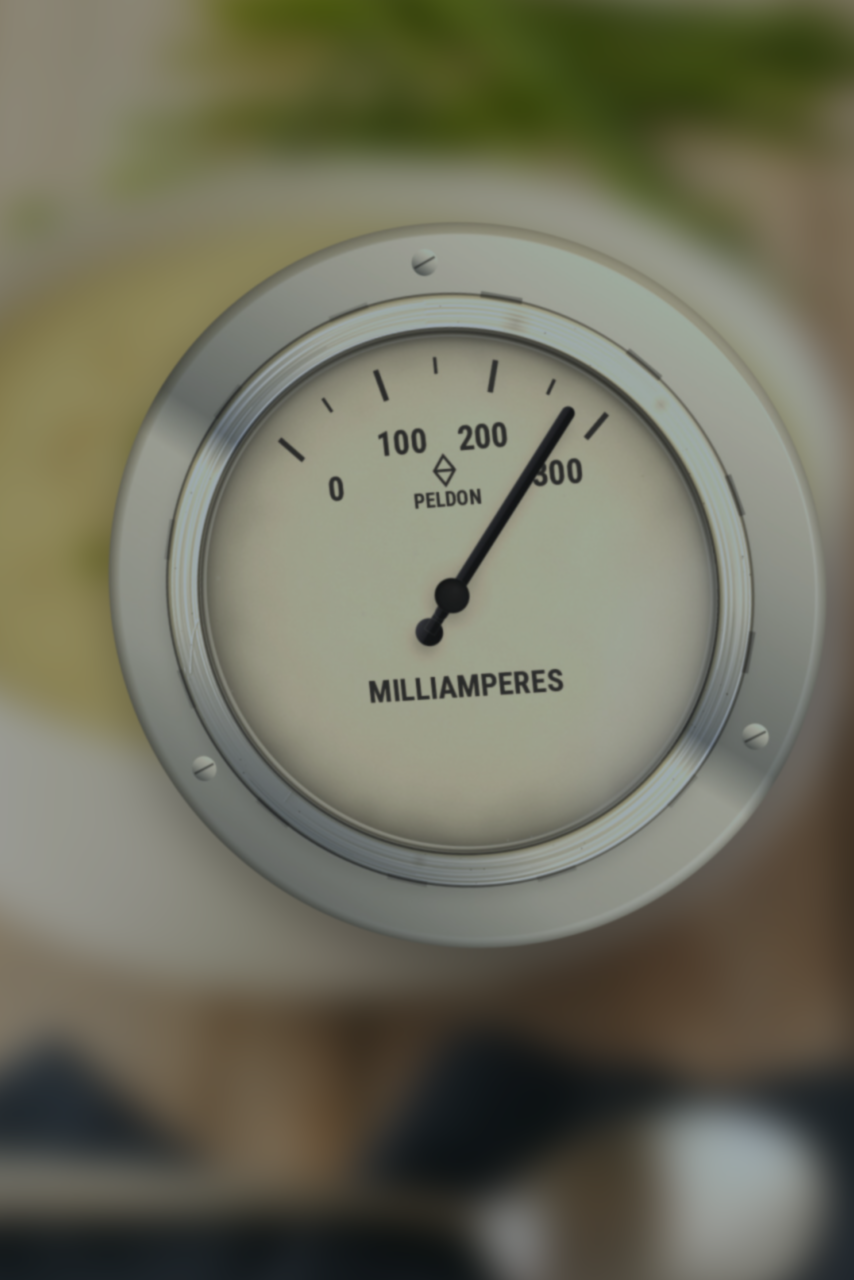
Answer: 275 mA
